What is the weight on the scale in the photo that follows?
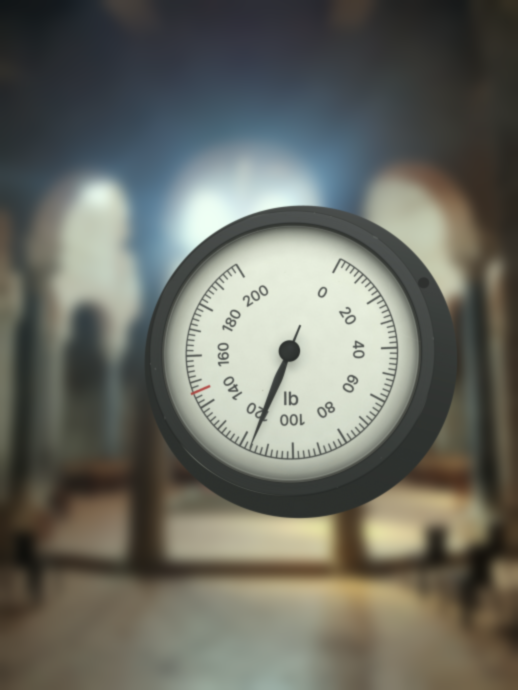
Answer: 116 lb
